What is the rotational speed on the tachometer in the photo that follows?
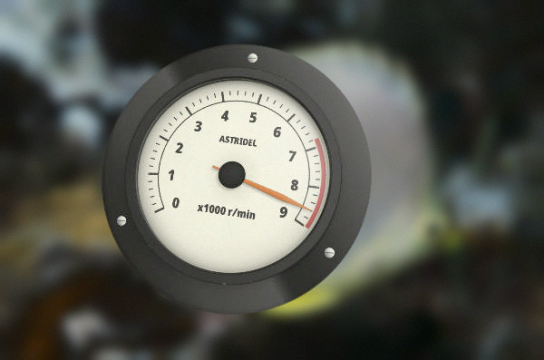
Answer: 8600 rpm
